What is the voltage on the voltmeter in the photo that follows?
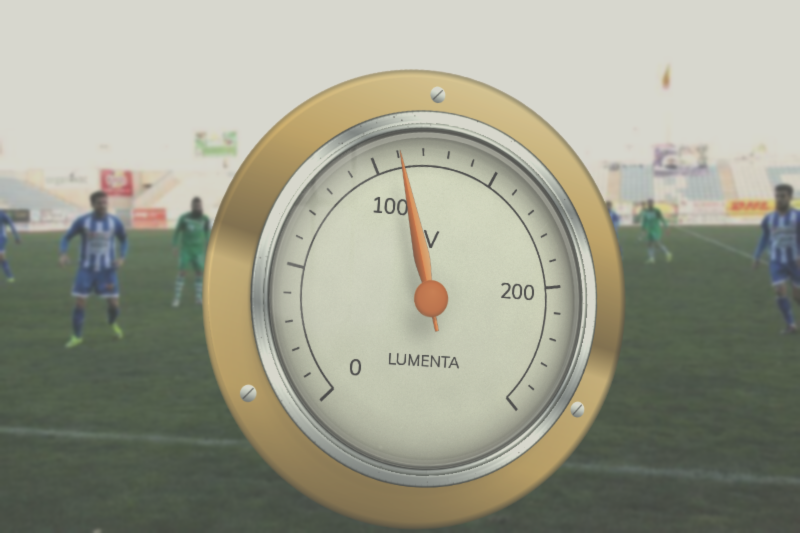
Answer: 110 V
